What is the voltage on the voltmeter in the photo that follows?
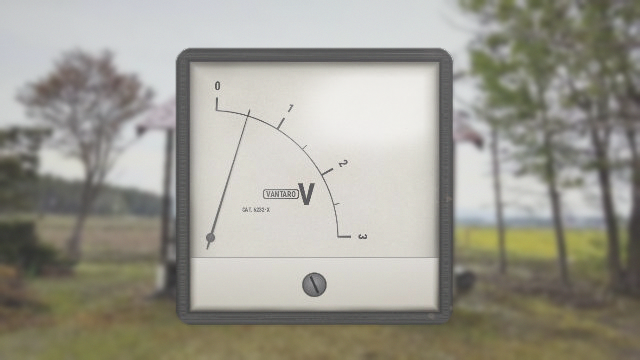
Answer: 0.5 V
